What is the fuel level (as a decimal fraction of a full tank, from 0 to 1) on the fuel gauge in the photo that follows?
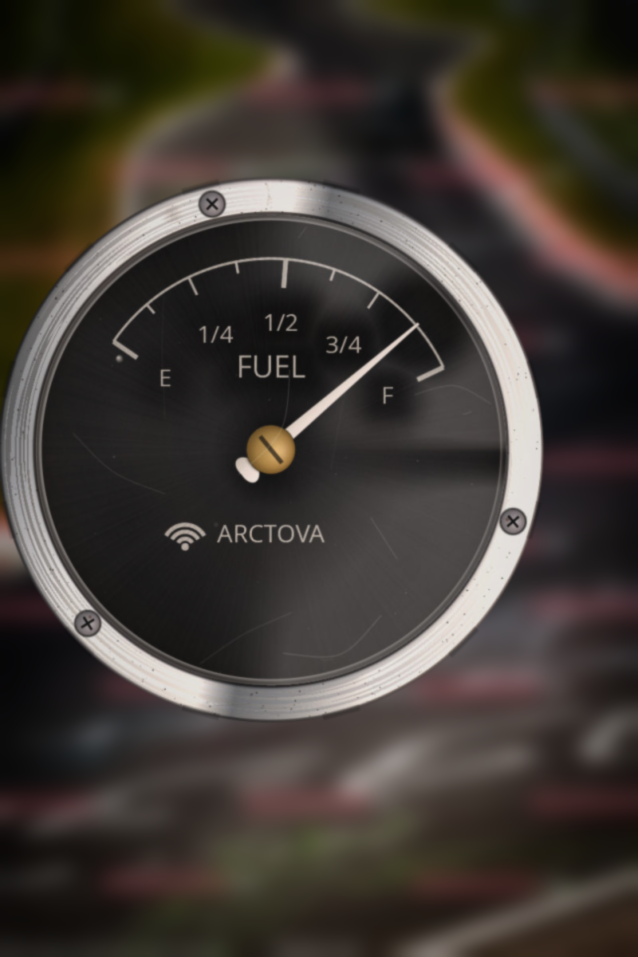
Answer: 0.875
